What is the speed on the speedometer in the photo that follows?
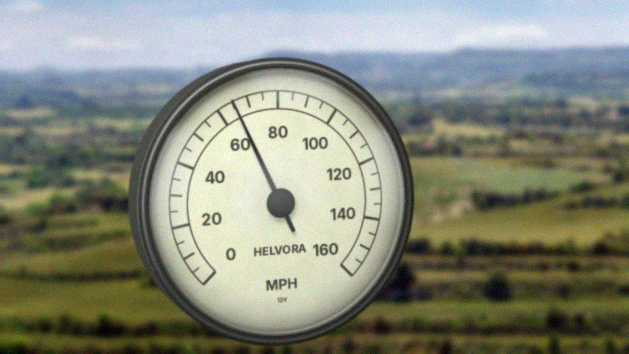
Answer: 65 mph
